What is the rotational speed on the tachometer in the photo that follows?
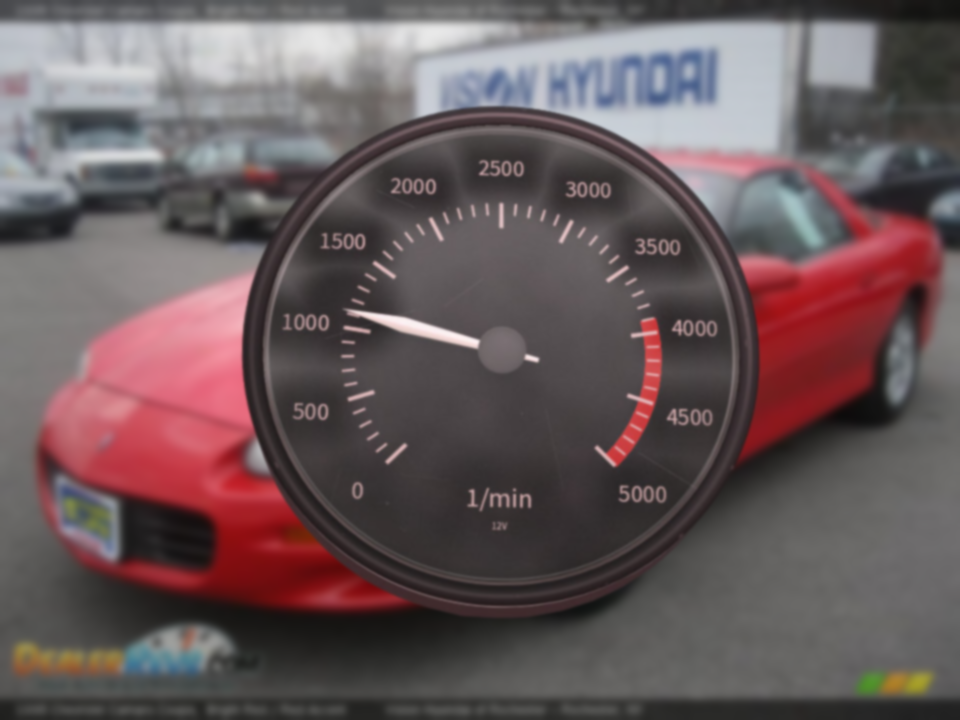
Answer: 1100 rpm
